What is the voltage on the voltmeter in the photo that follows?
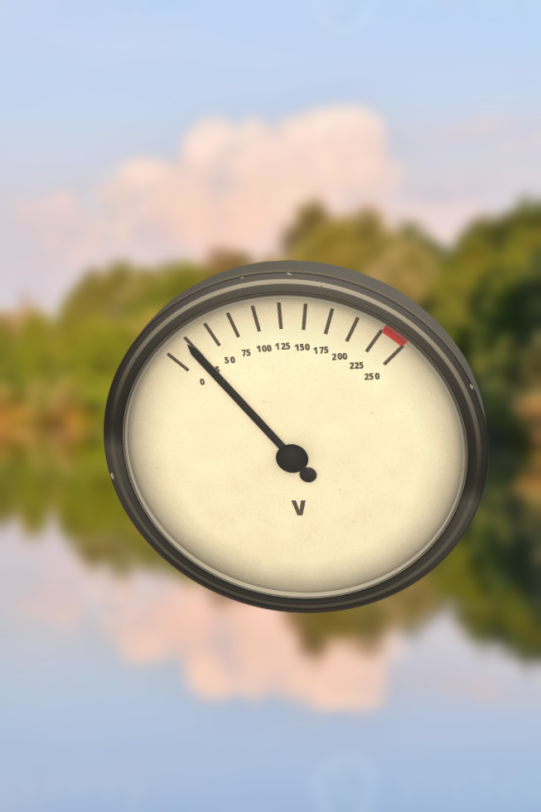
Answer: 25 V
